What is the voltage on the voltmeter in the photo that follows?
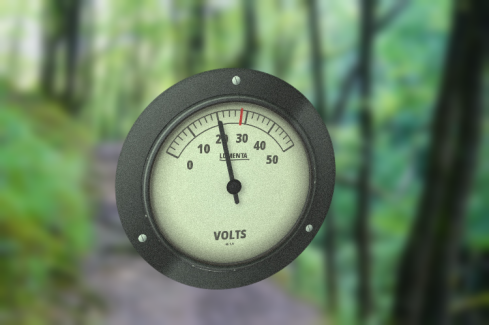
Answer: 20 V
